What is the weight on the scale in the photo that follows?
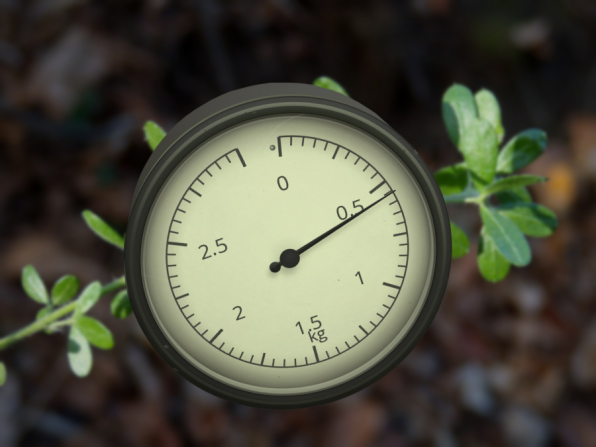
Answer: 0.55 kg
